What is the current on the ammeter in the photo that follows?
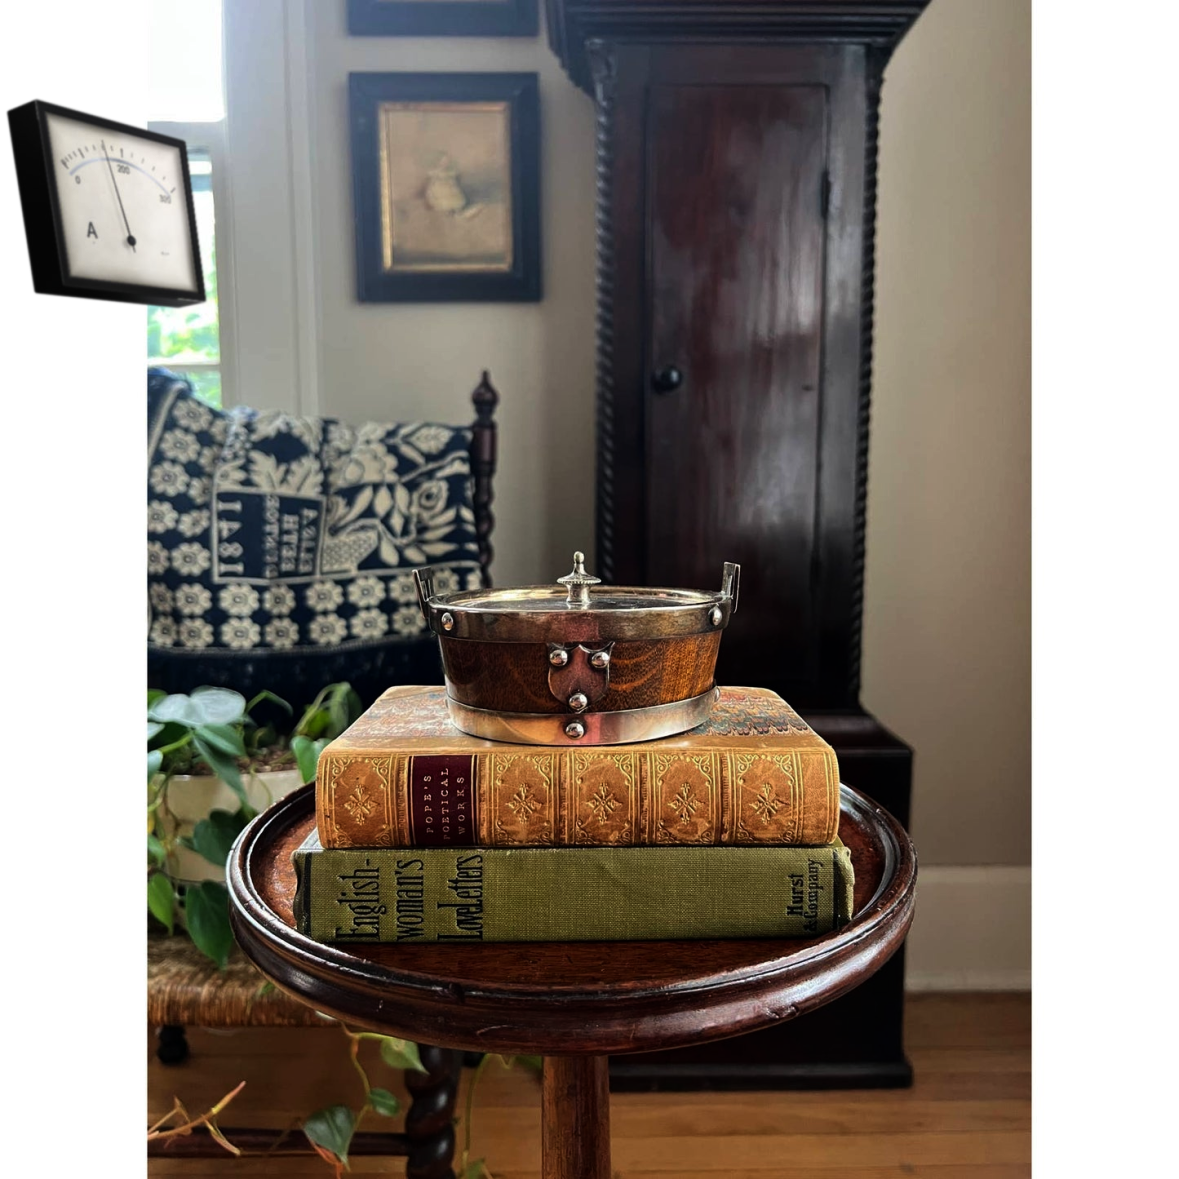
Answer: 160 A
